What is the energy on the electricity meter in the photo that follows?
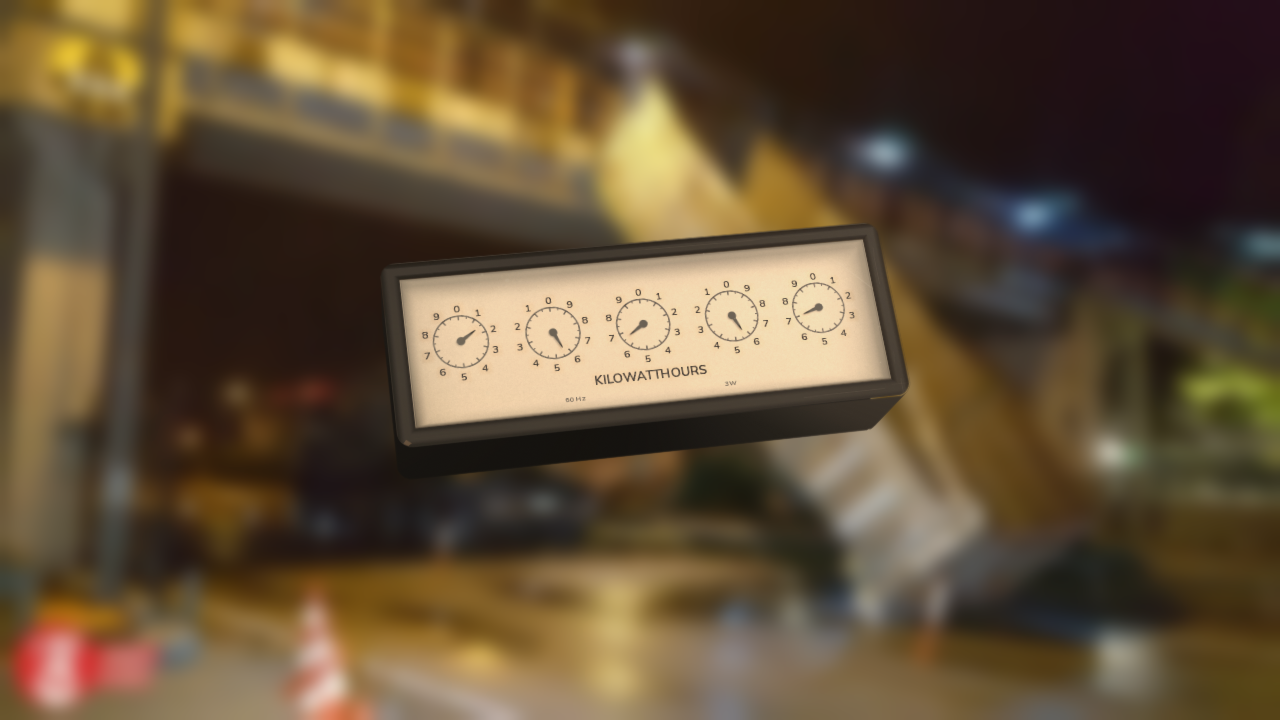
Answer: 15657 kWh
